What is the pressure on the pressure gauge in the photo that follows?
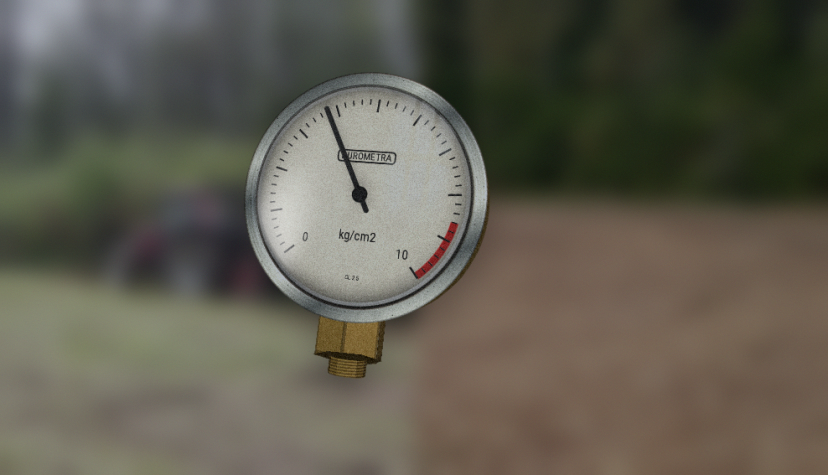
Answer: 3.8 kg/cm²
